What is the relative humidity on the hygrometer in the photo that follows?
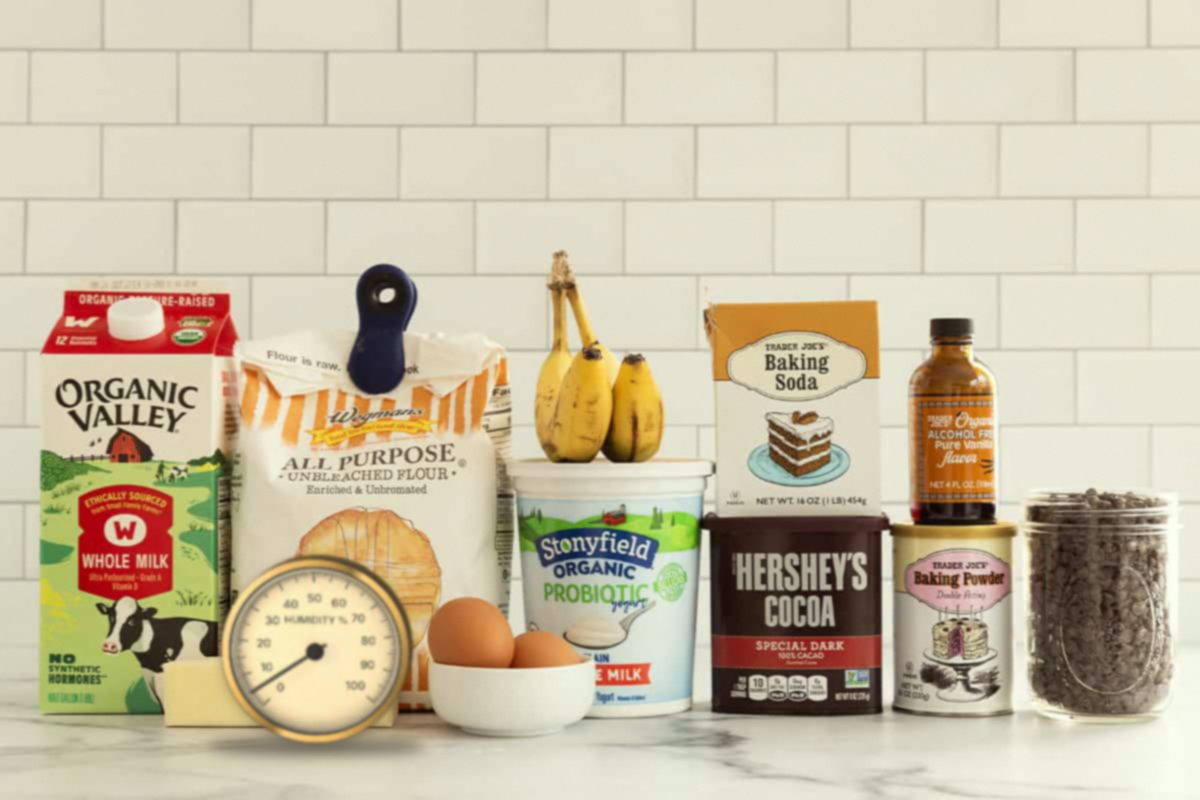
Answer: 5 %
